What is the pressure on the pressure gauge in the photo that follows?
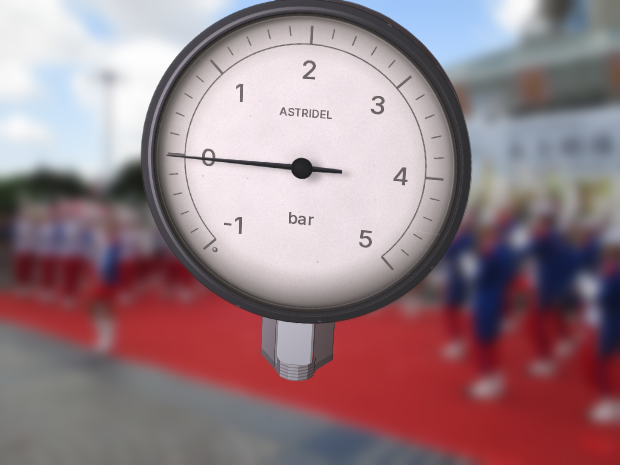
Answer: 0 bar
